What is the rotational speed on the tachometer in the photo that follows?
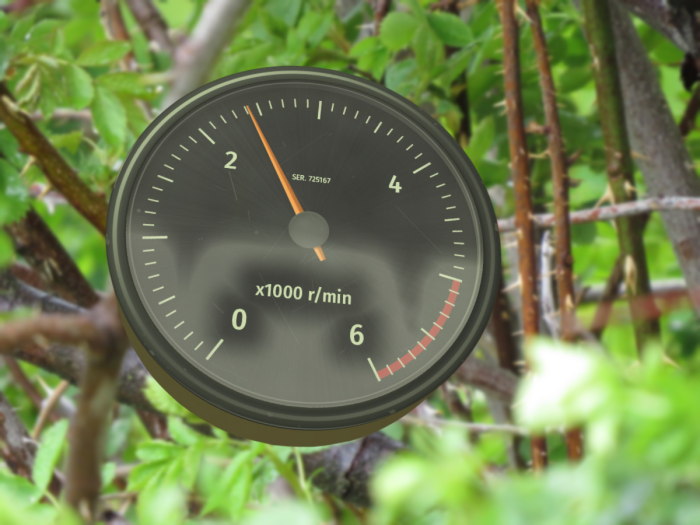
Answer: 2400 rpm
